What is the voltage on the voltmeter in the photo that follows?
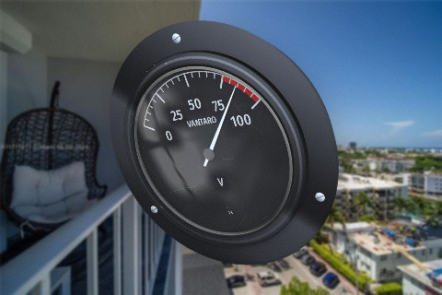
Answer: 85 V
